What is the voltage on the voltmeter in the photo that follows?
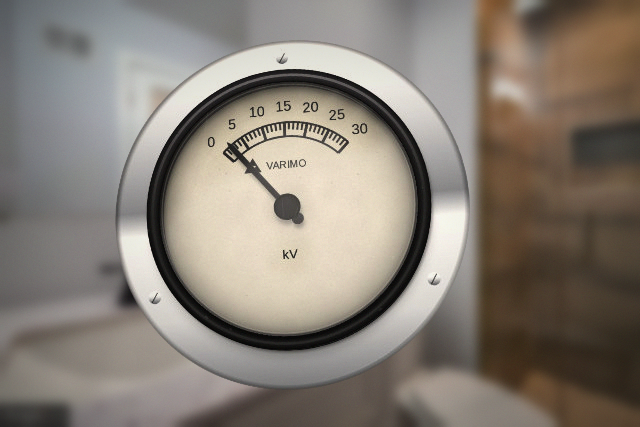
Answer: 2 kV
